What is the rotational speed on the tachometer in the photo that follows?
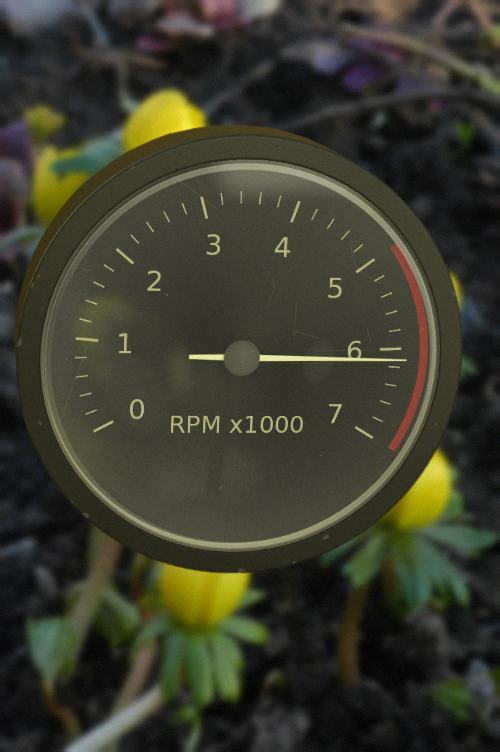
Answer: 6100 rpm
